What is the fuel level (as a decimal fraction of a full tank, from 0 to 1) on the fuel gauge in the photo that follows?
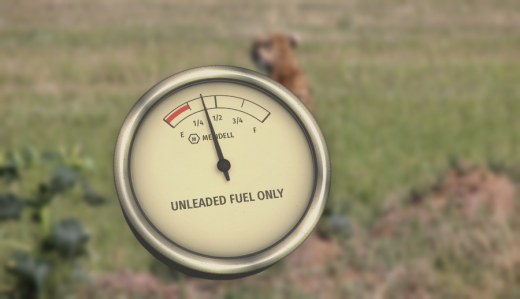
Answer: 0.375
